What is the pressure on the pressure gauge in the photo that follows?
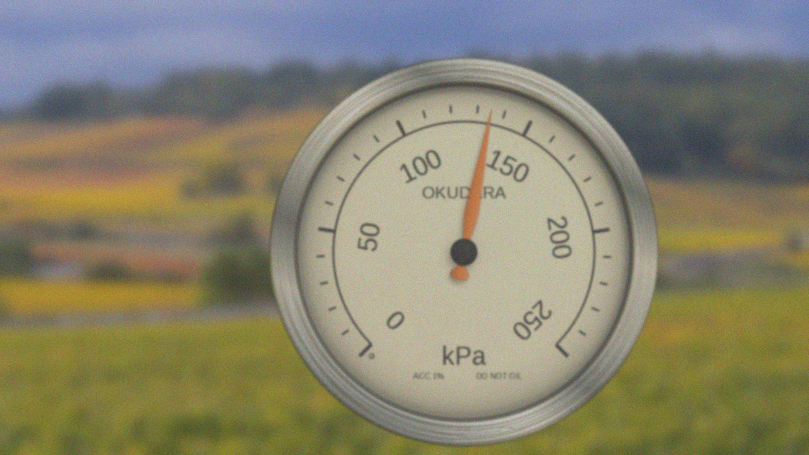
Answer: 135 kPa
